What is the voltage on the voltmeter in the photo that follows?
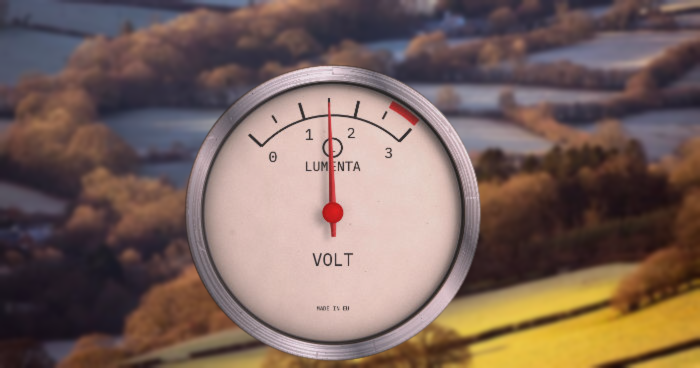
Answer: 1.5 V
